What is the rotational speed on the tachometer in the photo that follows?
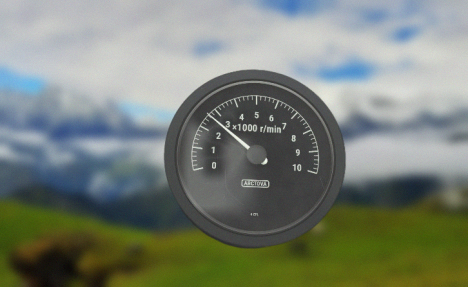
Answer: 2600 rpm
